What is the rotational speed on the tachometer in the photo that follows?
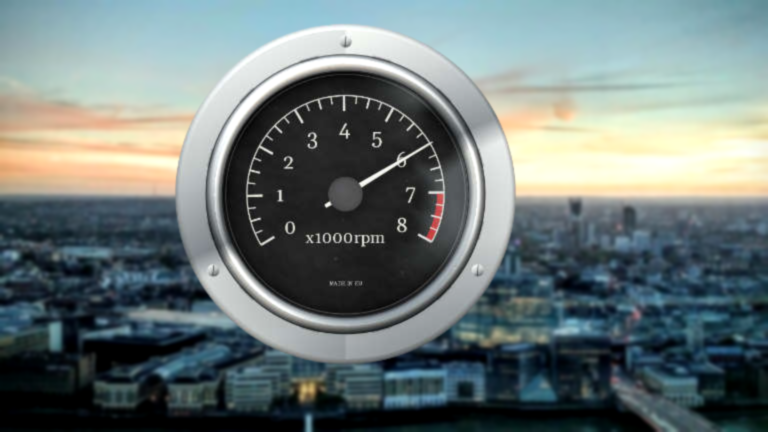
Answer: 6000 rpm
